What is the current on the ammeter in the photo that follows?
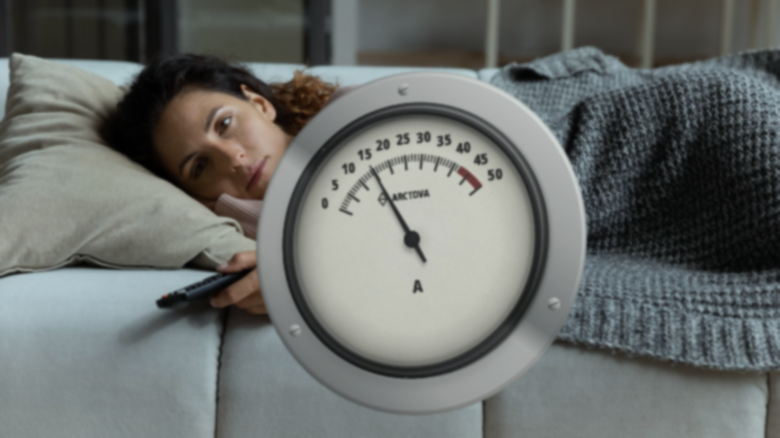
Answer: 15 A
